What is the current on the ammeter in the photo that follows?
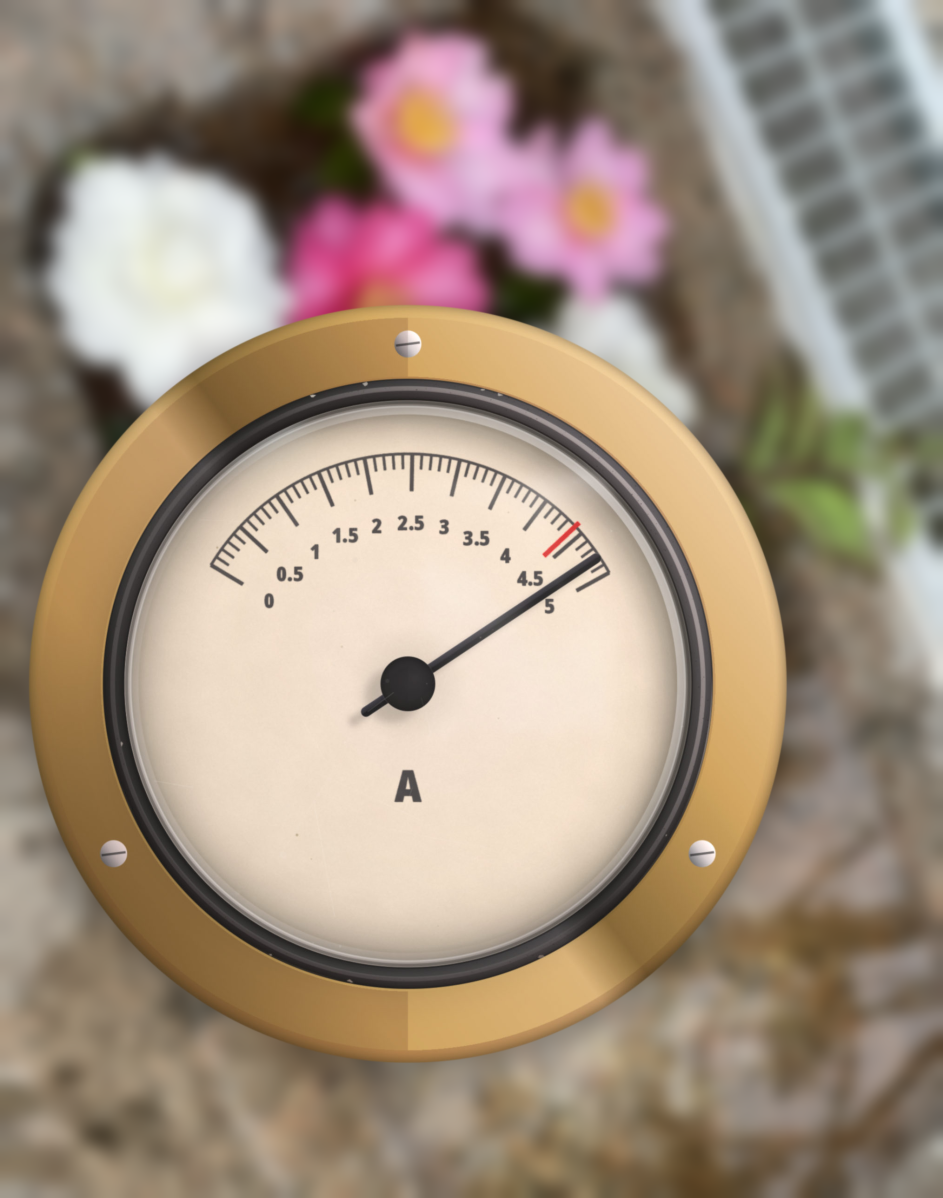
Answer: 4.8 A
